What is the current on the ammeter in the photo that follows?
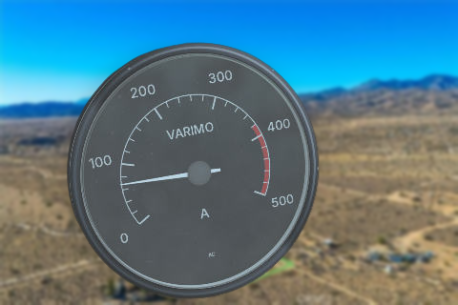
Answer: 70 A
